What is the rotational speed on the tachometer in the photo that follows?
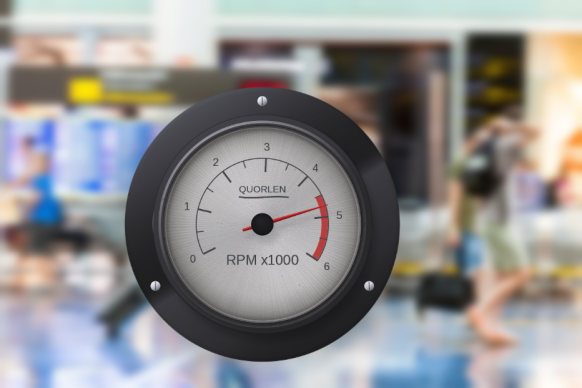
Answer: 4750 rpm
